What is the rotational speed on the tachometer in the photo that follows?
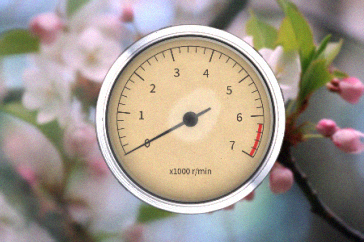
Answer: 0 rpm
